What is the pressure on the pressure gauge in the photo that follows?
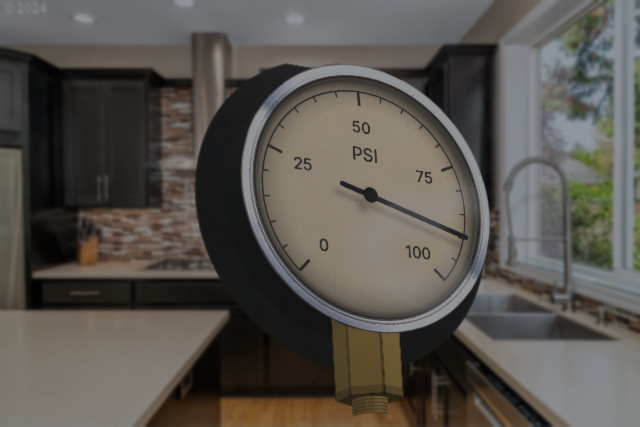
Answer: 90 psi
